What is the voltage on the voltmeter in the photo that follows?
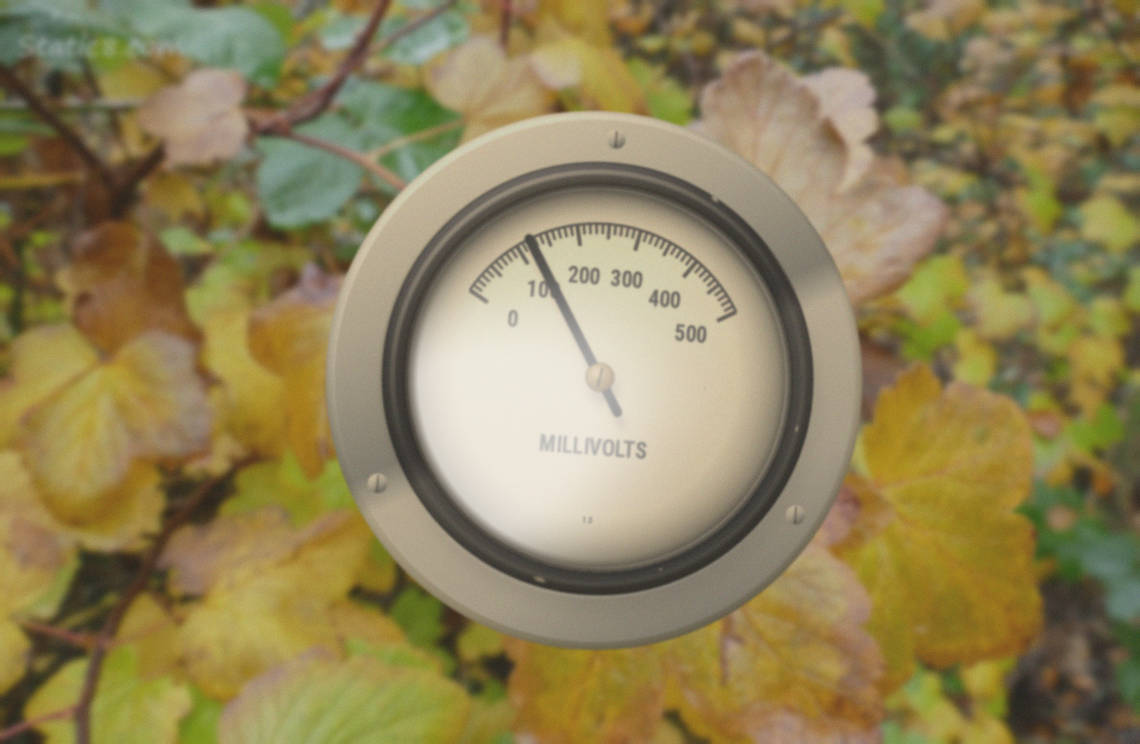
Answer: 120 mV
